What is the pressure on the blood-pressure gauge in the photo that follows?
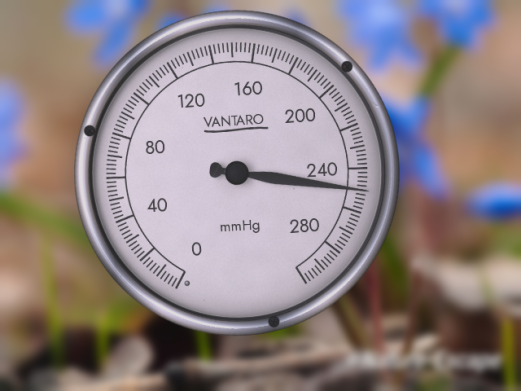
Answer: 250 mmHg
